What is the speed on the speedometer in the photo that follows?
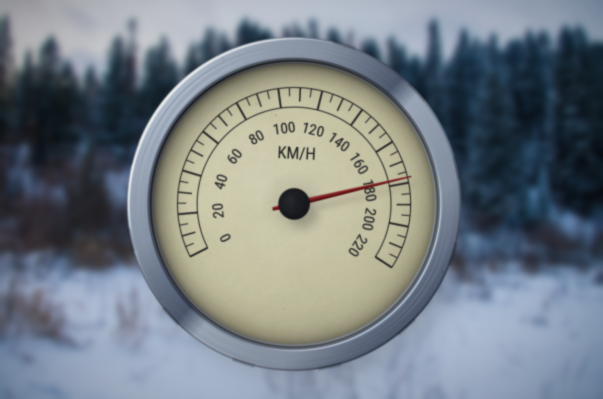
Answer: 177.5 km/h
